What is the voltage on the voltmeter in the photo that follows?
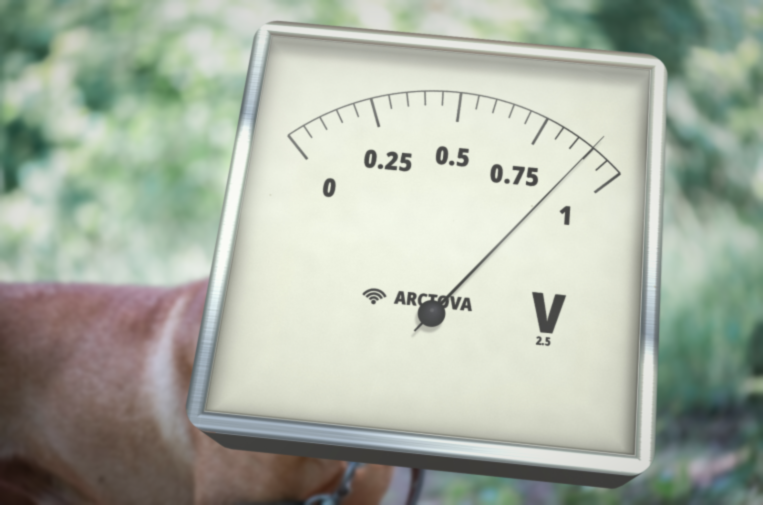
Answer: 0.9 V
